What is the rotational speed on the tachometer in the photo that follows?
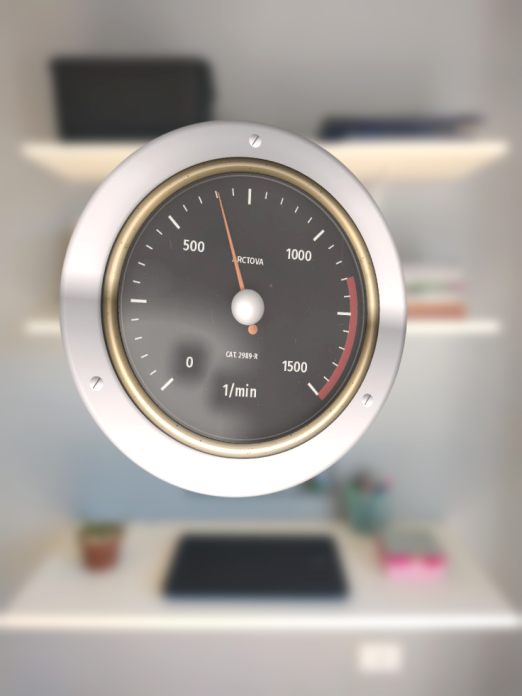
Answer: 650 rpm
